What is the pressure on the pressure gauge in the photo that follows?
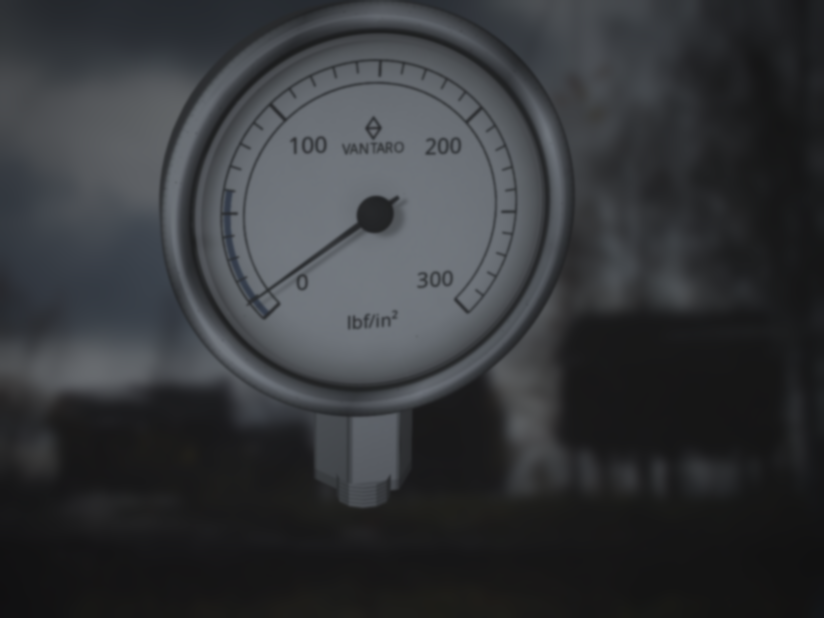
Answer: 10 psi
